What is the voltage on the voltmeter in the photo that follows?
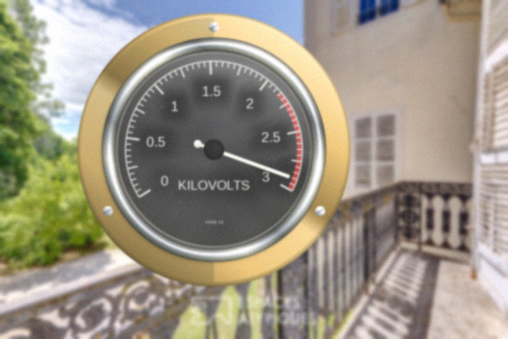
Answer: 2.9 kV
